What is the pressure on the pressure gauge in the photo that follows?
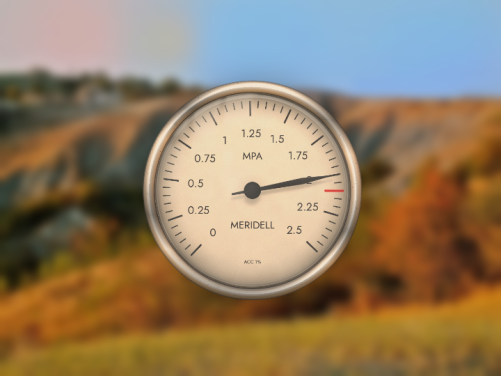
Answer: 2 MPa
